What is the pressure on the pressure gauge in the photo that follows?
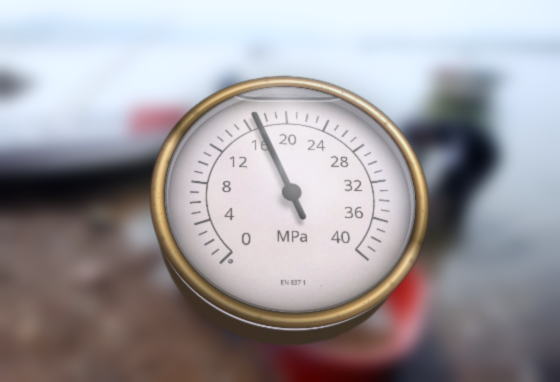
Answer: 17 MPa
